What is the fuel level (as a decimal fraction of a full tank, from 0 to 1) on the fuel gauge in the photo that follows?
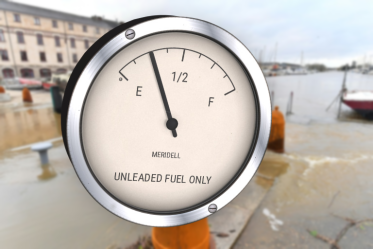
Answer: 0.25
